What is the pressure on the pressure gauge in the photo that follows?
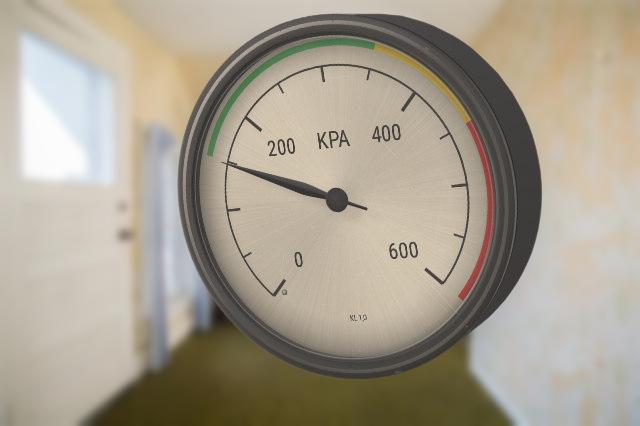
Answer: 150 kPa
